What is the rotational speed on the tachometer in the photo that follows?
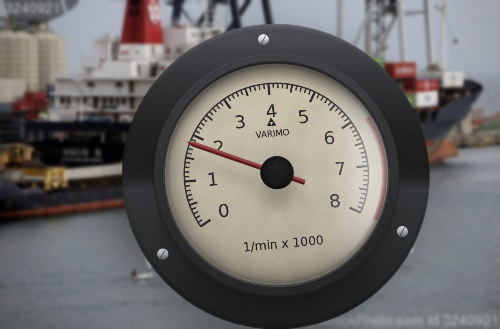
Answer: 1800 rpm
